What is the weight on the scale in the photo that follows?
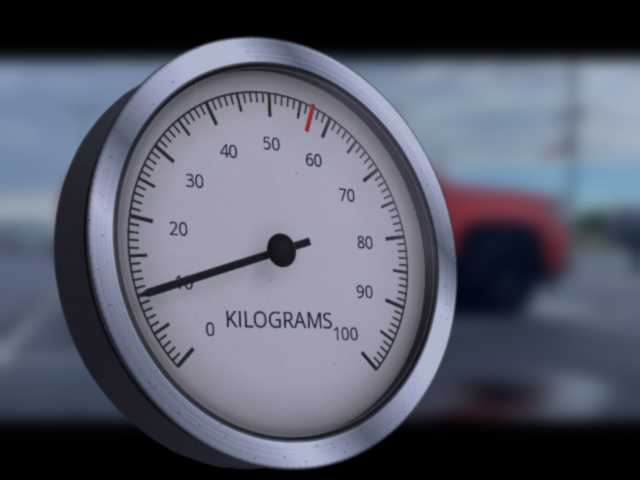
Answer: 10 kg
